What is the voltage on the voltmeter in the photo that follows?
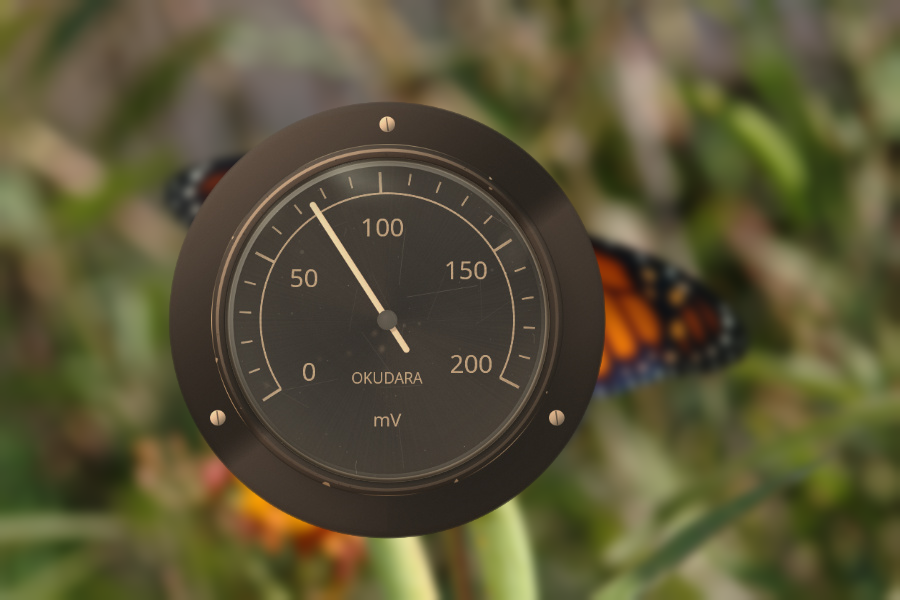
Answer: 75 mV
